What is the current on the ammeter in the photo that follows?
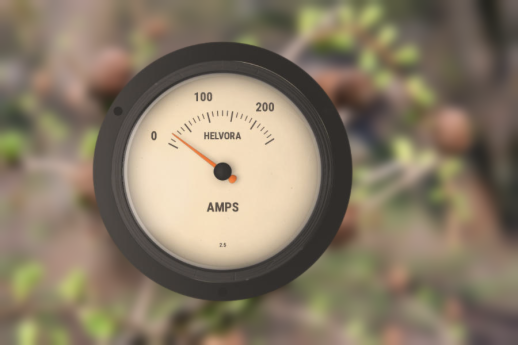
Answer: 20 A
